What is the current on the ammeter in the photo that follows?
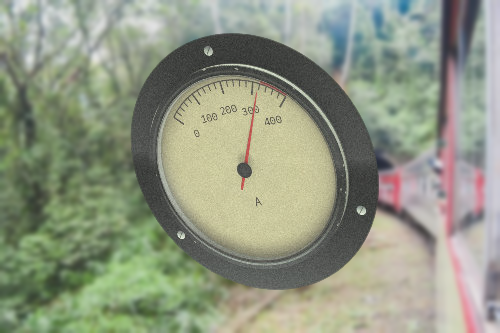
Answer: 320 A
